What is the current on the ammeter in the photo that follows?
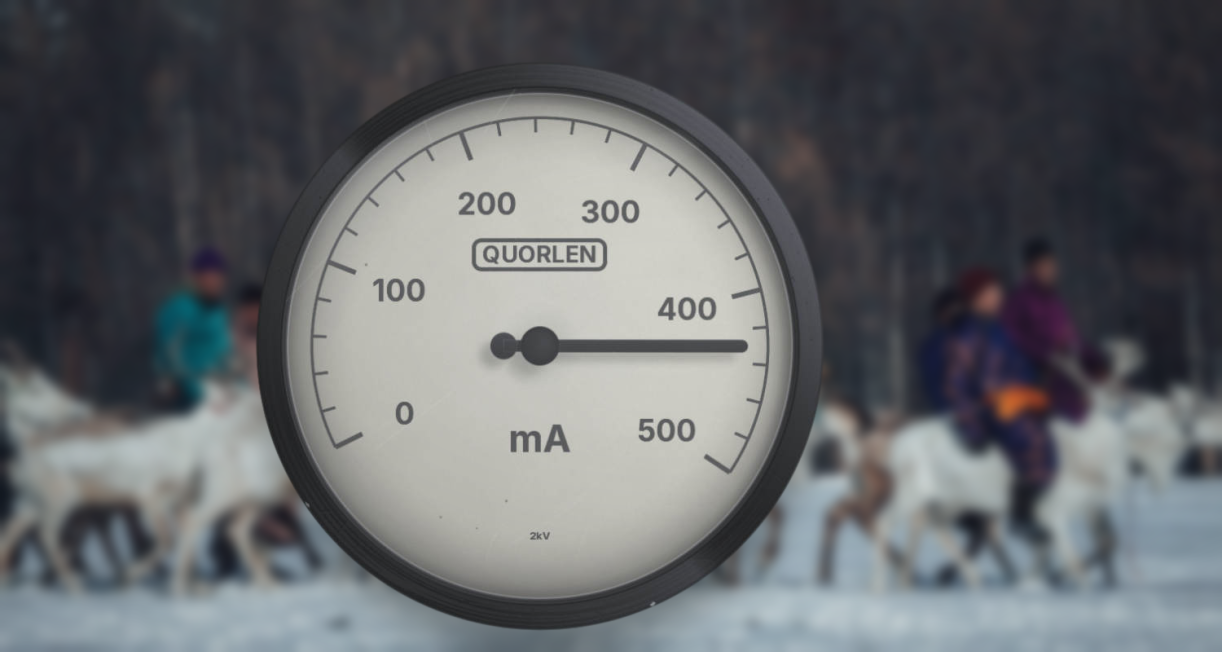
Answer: 430 mA
